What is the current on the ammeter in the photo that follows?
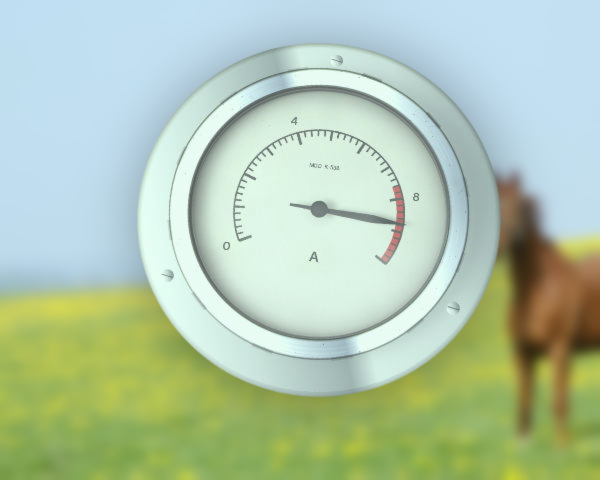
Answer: 8.8 A
